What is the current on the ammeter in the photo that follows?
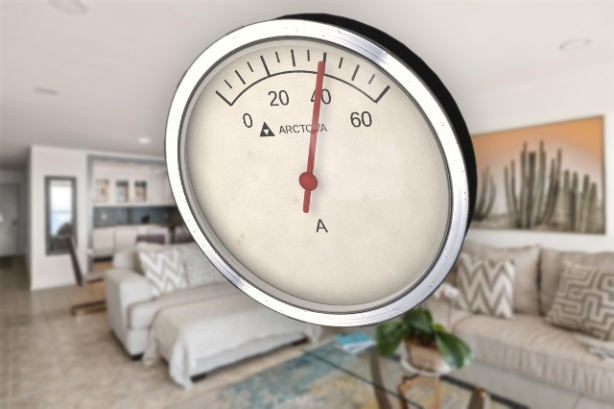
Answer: 40 A
